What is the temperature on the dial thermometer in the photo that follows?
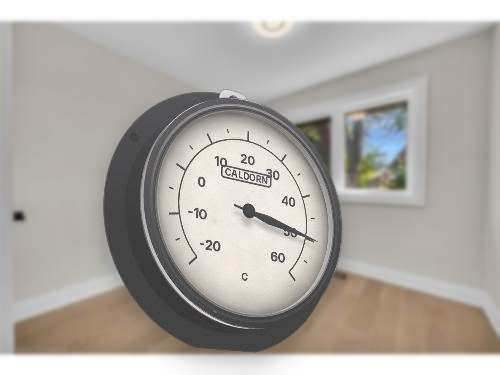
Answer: 50 °C
